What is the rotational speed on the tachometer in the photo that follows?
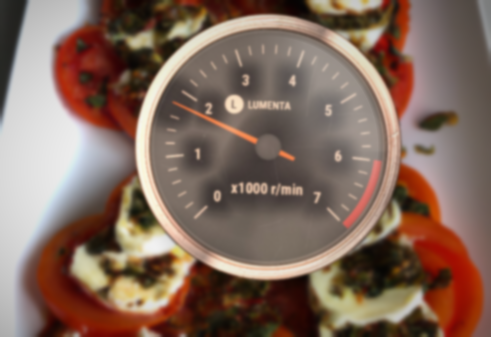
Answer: 1800 rpm
